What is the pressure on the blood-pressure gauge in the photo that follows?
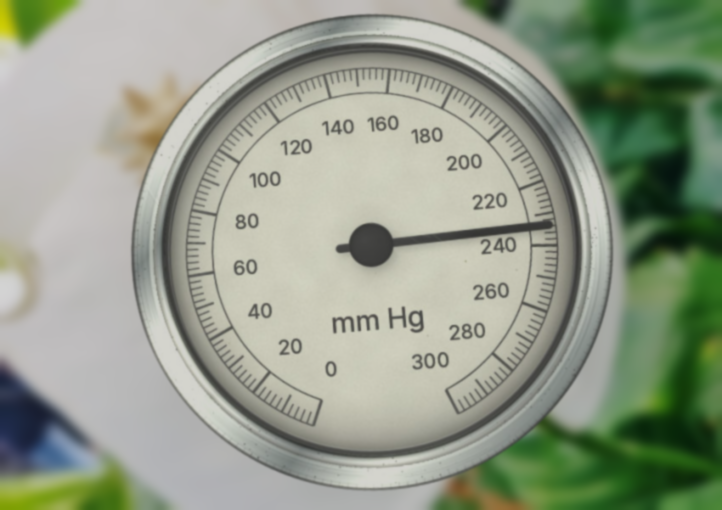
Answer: 234 mmHg
